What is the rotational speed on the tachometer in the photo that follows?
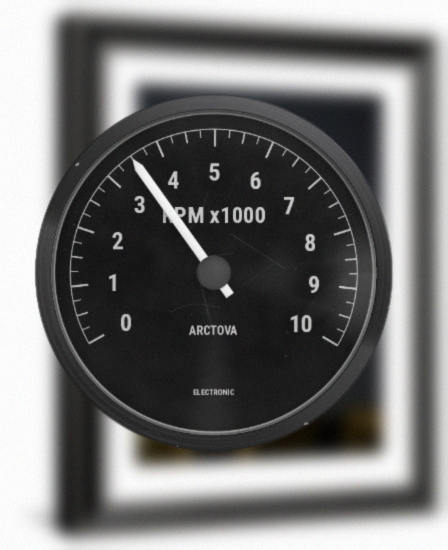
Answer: 3500 rpm
